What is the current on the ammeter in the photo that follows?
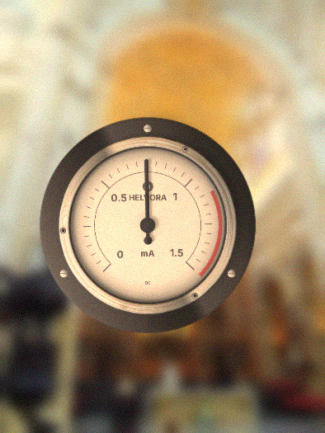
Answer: 0.75 mA
